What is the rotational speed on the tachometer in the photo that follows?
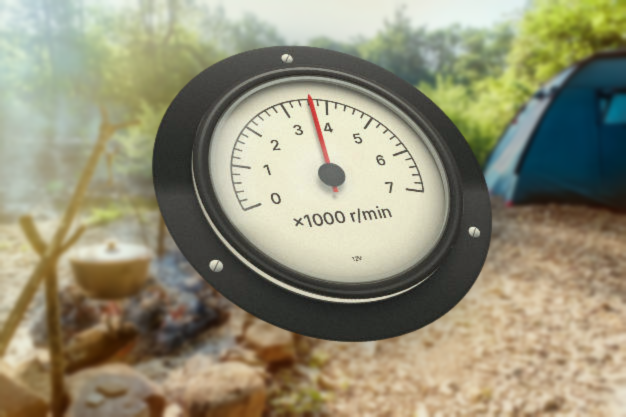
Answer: 3600 rpm
